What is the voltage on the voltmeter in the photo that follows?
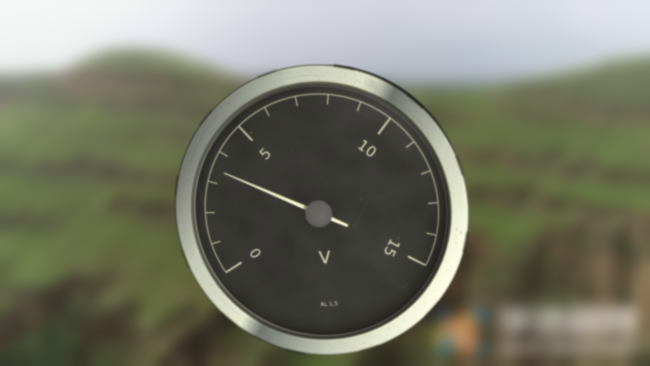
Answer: 3.5 V
